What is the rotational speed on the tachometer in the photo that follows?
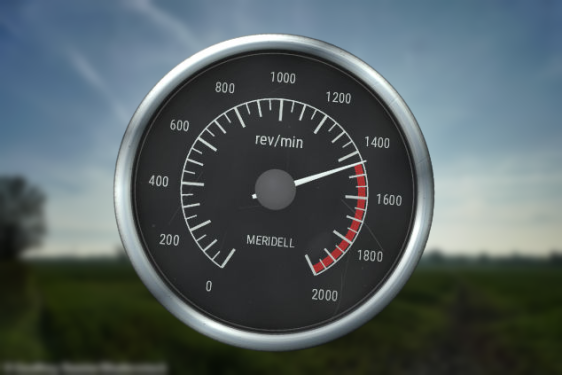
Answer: 1450 rpm
